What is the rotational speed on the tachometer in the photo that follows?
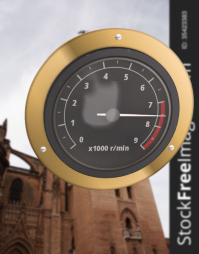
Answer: 7500 rpm
